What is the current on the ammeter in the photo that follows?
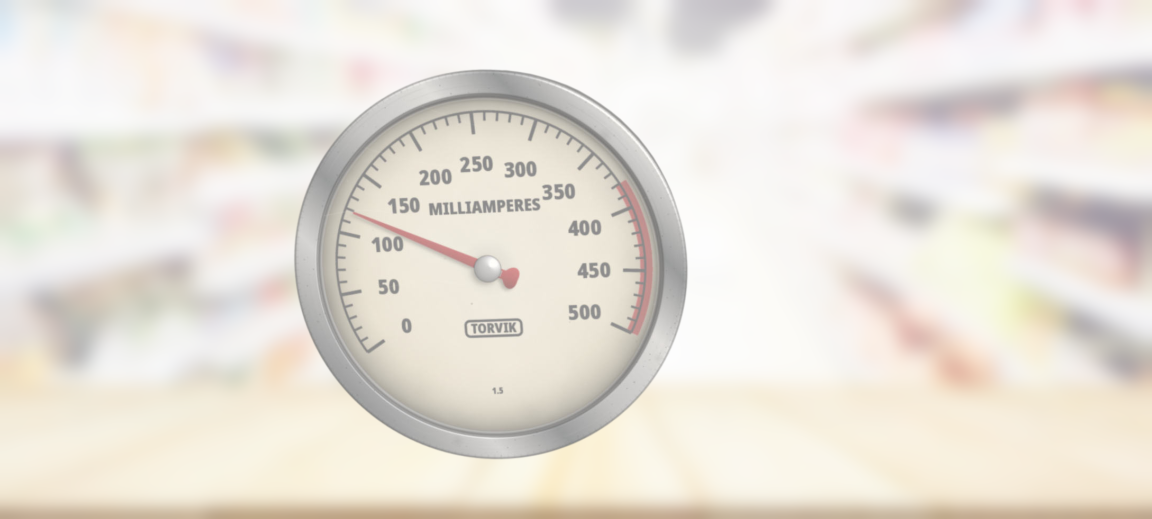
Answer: 120 mA
